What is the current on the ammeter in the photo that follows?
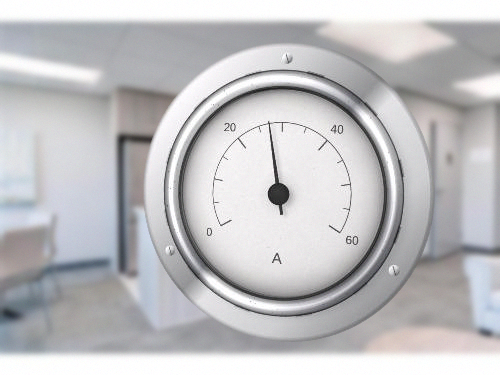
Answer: 27.5 A
